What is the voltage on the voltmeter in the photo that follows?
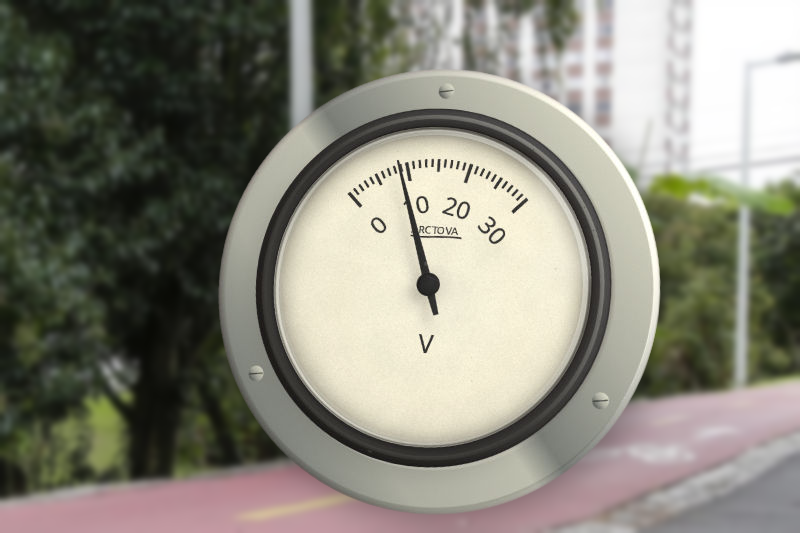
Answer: 9 V
